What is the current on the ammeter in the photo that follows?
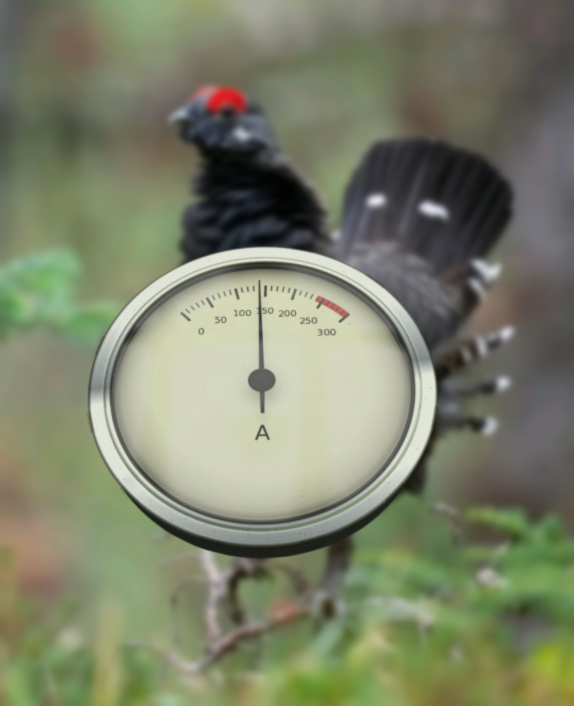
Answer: 140 A
